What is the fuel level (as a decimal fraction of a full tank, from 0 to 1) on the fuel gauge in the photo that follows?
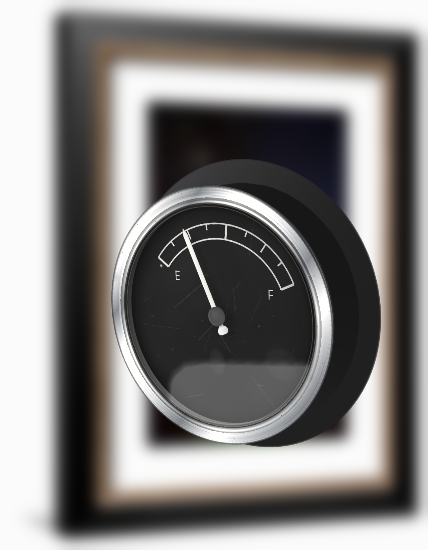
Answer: 0.25
